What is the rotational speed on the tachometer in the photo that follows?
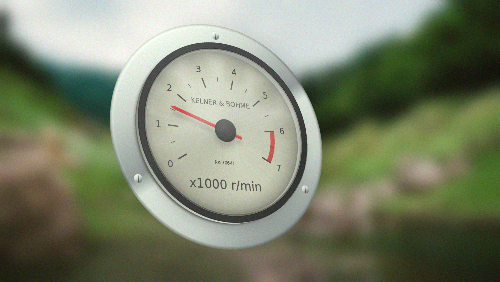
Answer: 1500 rpm
